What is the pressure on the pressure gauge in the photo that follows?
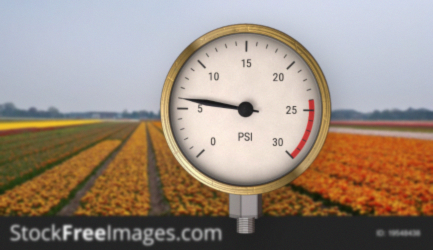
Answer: 6 psi
